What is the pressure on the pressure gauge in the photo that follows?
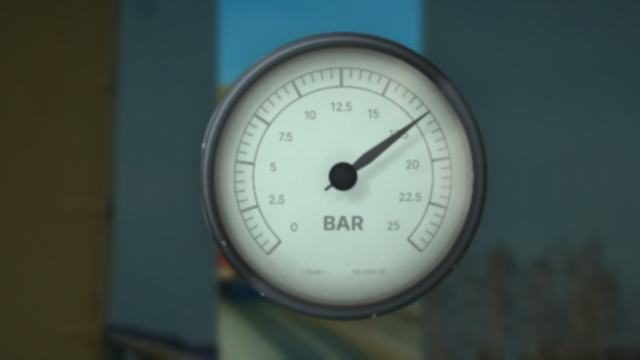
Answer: 17.5 bar
